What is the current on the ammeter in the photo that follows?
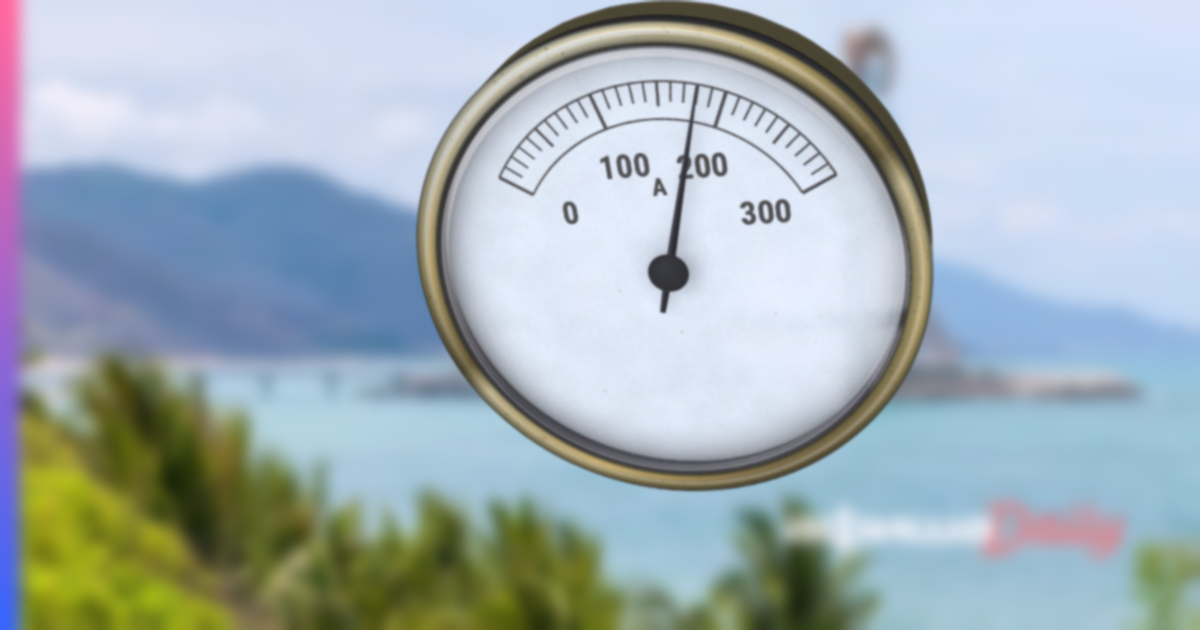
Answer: 180 A
